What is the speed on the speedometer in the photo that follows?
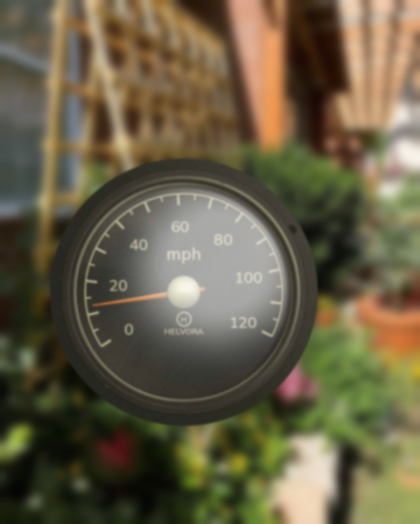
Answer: 12.5 mph
